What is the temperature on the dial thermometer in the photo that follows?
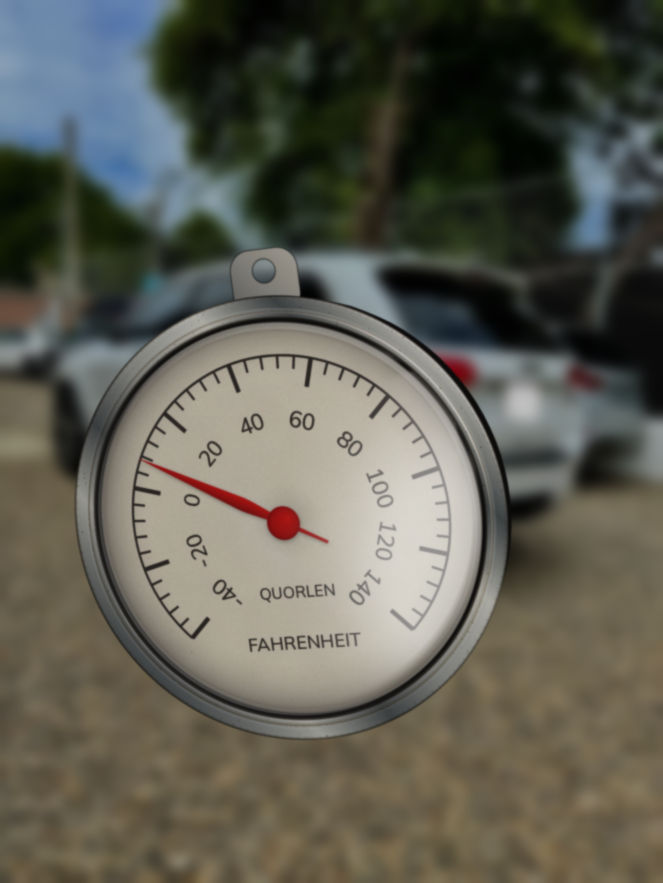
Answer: 8 °F
